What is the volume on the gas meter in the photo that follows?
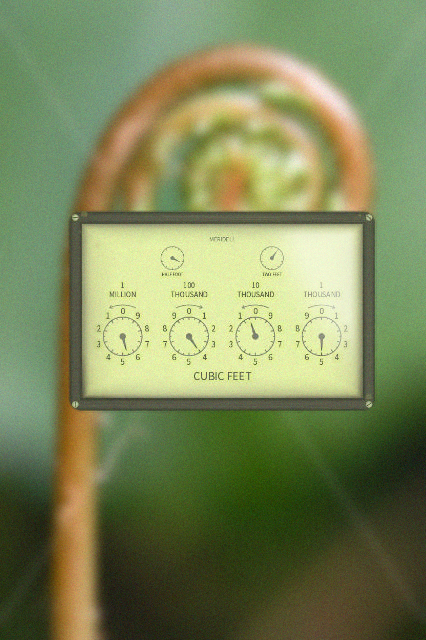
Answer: 540500 ft³
